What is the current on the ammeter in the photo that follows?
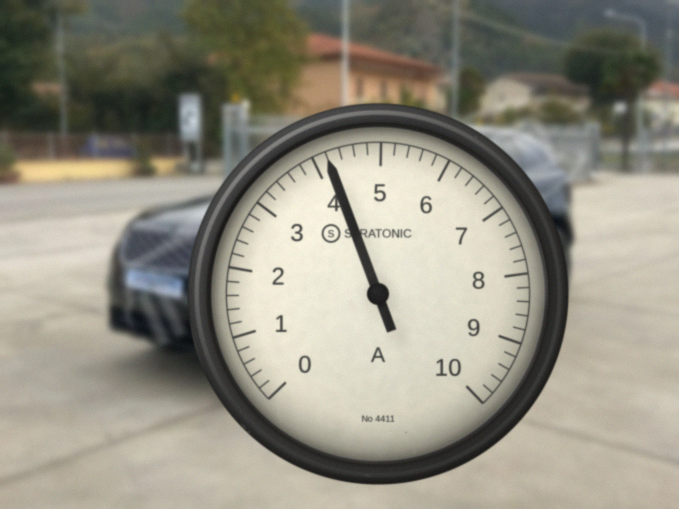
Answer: 4.2 A
